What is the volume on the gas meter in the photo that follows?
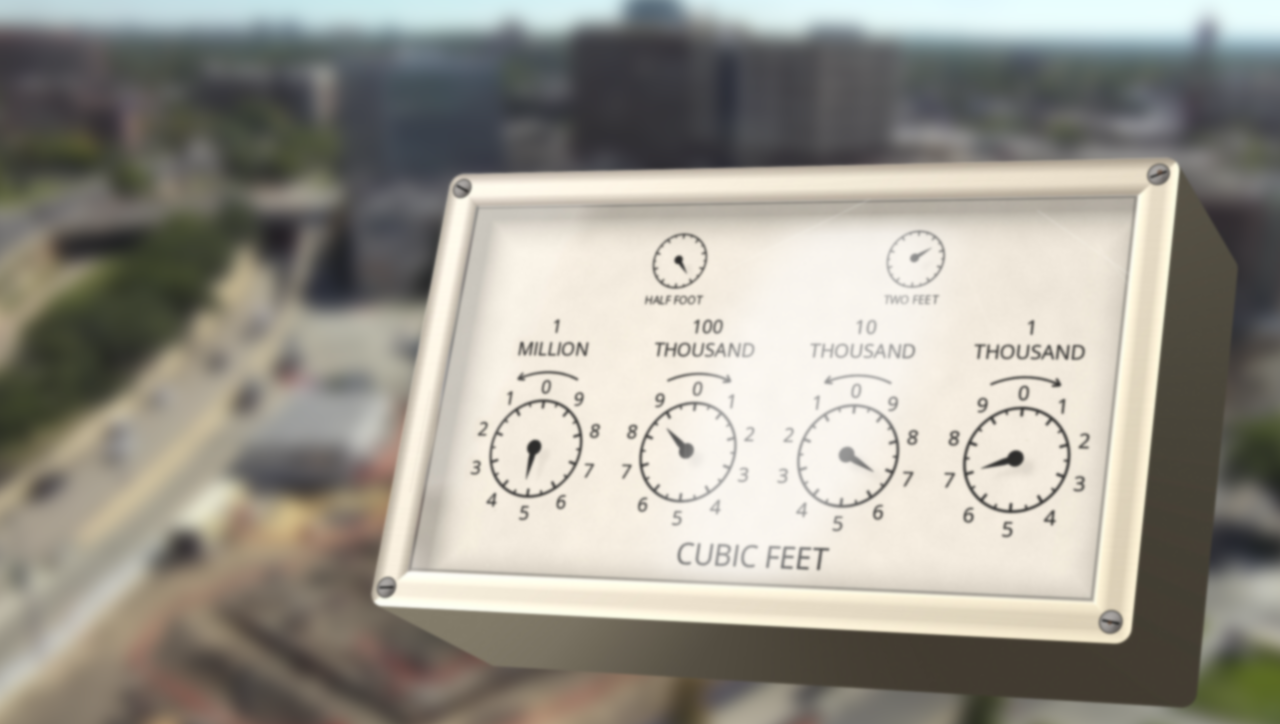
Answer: 486700 ft³
